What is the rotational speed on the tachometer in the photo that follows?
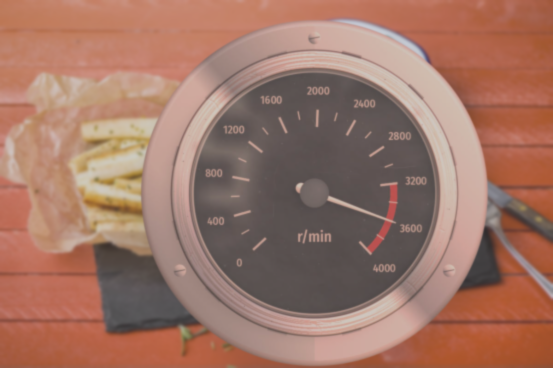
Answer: 3600 rpm
